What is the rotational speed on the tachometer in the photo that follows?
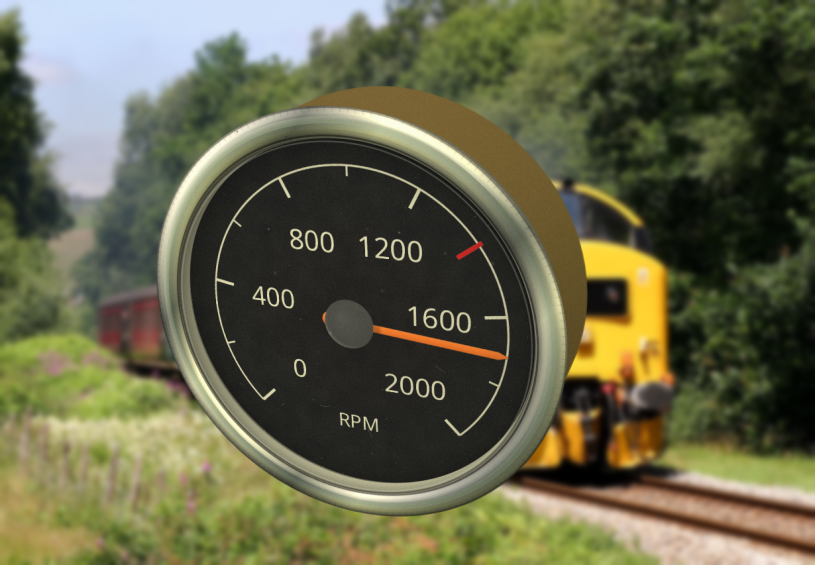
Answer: 1700 rpm
